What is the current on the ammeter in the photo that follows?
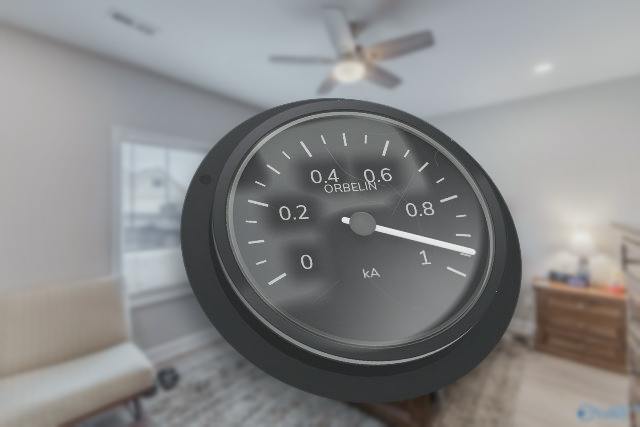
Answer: 0.95 kA
